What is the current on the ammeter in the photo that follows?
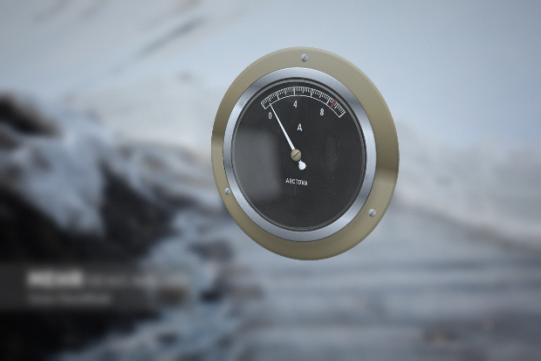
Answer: 1 A
